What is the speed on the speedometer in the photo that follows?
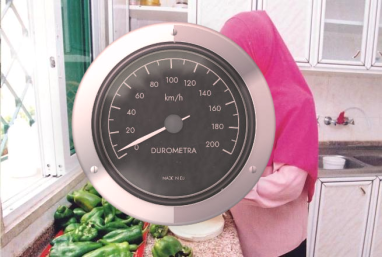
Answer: 5 km/h
